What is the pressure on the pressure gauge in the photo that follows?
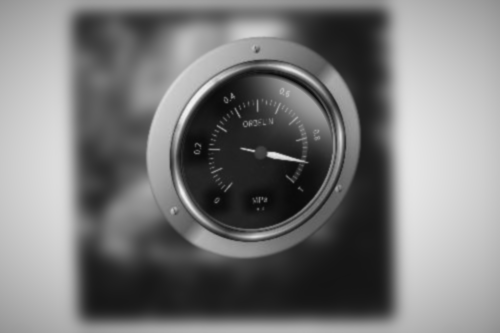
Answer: 0.9 MPa
